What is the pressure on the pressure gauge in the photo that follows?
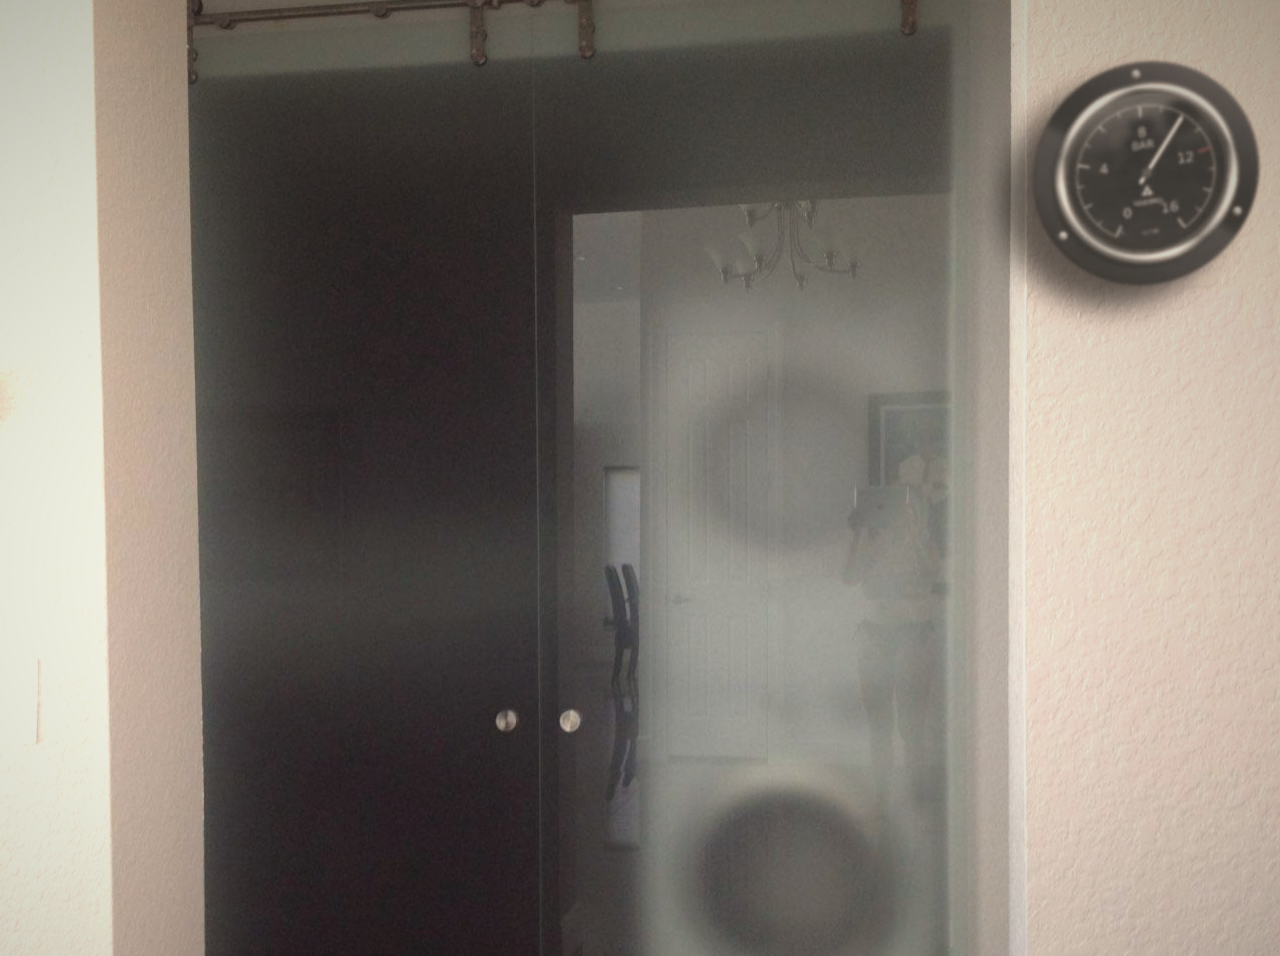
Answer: 10 bar
